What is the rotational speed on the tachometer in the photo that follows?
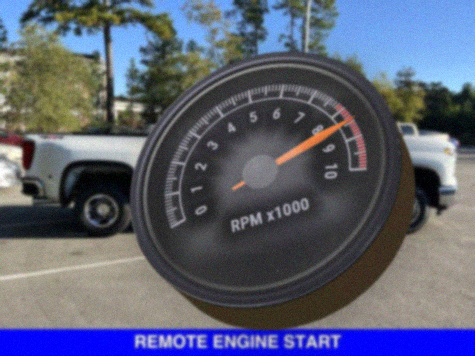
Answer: 8500 rpm
